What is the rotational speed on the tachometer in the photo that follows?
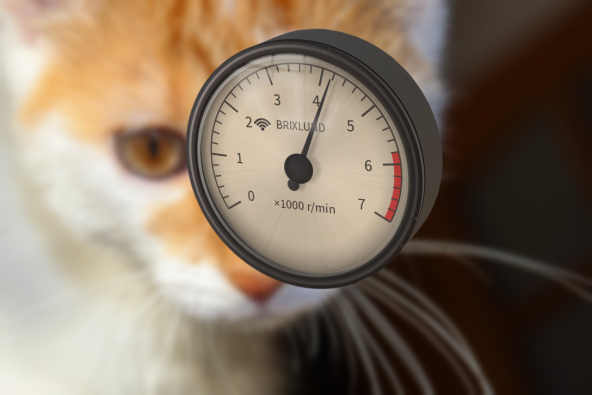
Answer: 4200 rpm
